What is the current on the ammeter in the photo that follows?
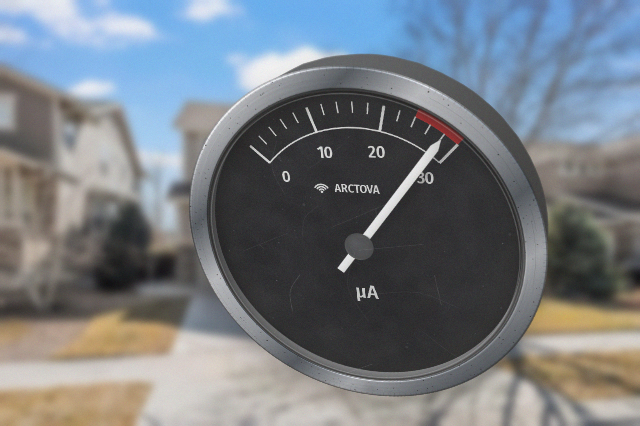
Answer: 28 µA
